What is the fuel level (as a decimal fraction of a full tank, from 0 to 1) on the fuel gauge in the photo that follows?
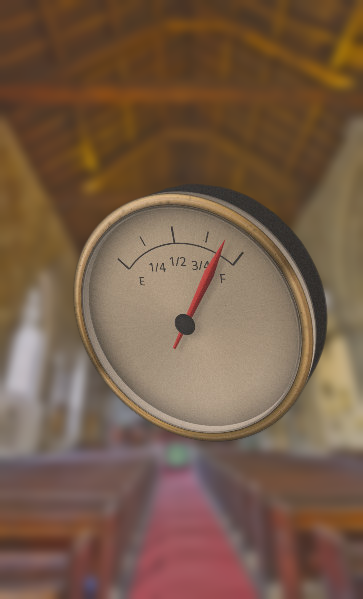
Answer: 0.875
